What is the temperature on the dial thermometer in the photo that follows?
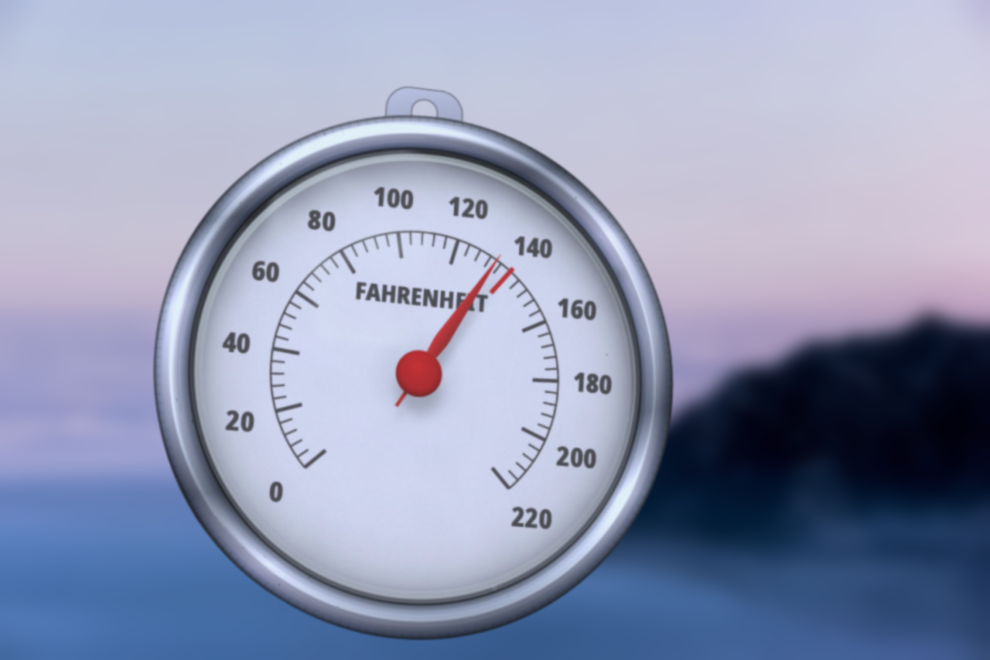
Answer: 134 °F
